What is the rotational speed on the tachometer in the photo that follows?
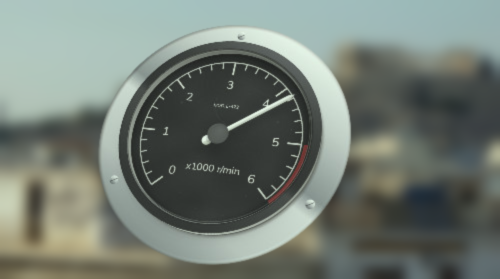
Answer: 4200 rpm
